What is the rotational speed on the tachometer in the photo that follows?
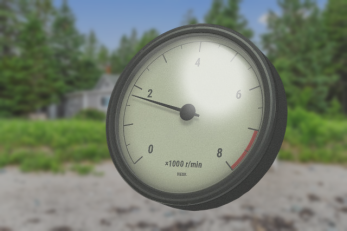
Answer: 1750 rpm
